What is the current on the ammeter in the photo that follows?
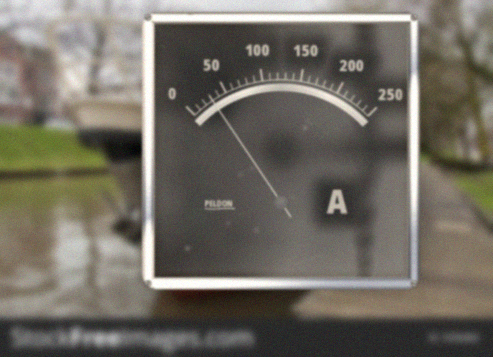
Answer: 30 A
